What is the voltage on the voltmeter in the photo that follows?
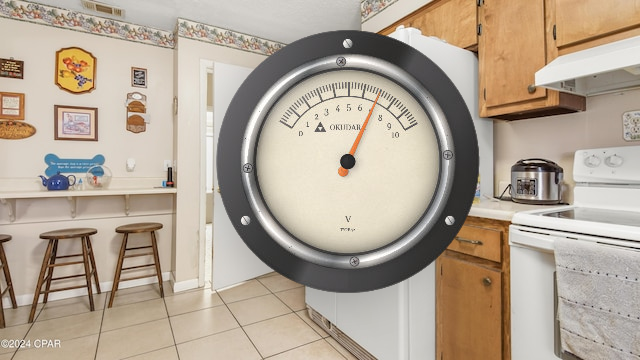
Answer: 7 V
